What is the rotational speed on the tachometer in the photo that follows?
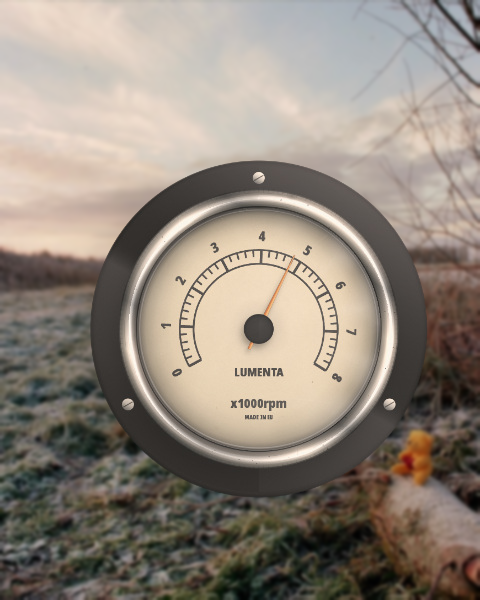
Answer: 4800 rpm
